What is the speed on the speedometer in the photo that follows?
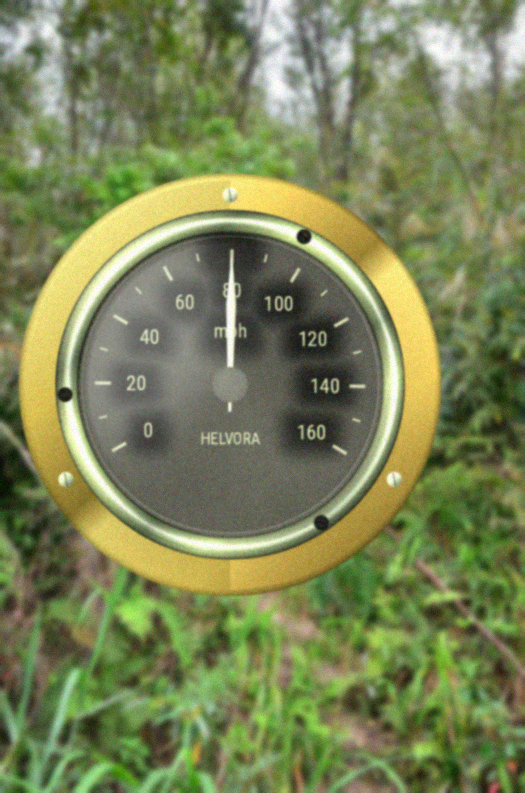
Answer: 80 mph
